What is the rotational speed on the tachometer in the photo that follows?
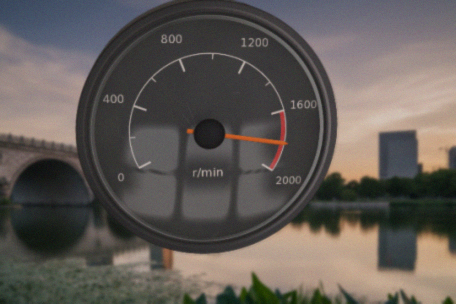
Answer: 1800 rpm
